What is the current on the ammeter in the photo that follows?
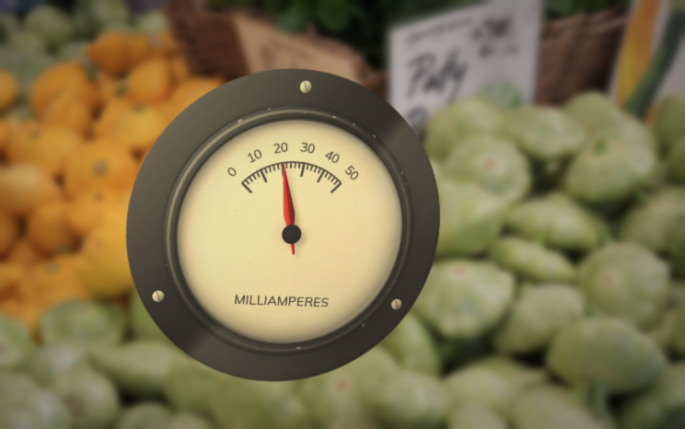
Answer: 20 mA
